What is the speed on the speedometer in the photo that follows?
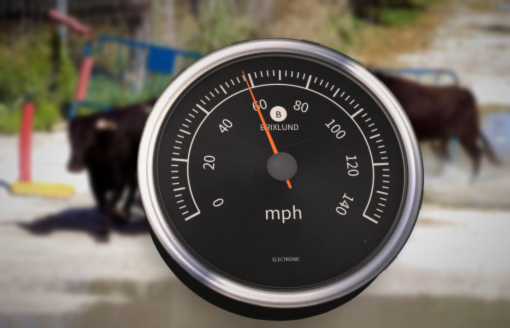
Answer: 58 mph
